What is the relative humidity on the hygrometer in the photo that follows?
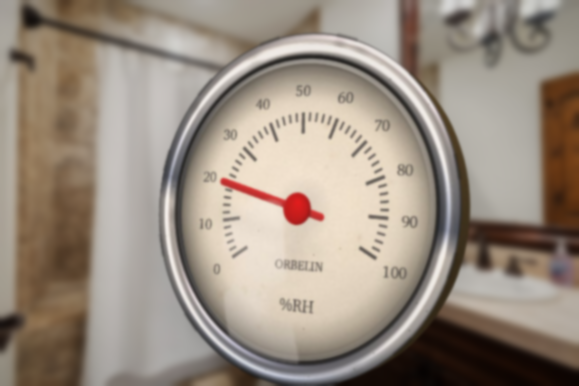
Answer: 20 %
